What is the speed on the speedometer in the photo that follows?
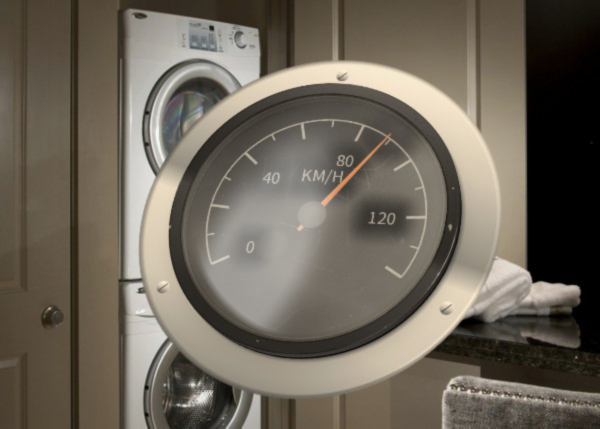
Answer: 90 km/h
